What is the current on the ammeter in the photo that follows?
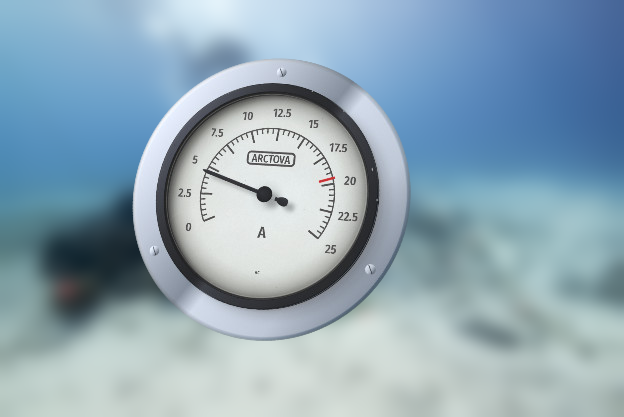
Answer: 4.5 A
